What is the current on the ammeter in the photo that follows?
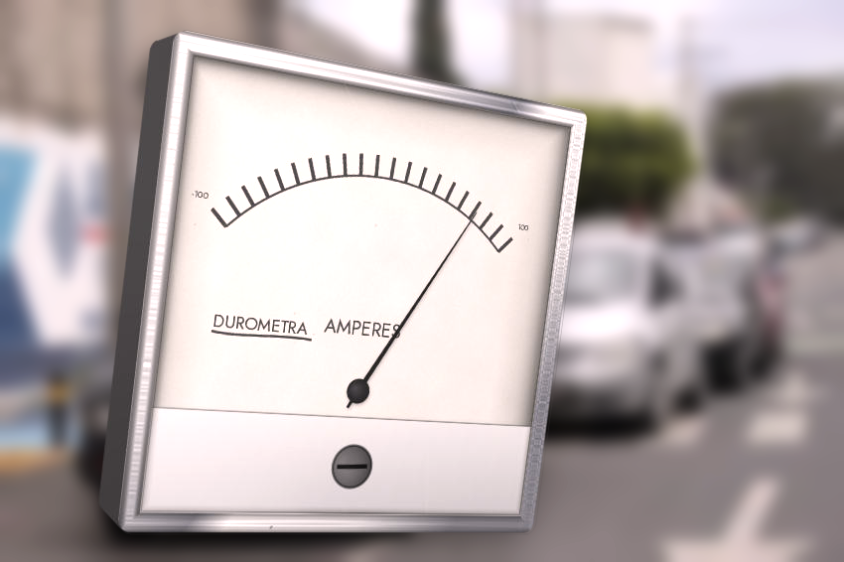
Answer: 70 A
